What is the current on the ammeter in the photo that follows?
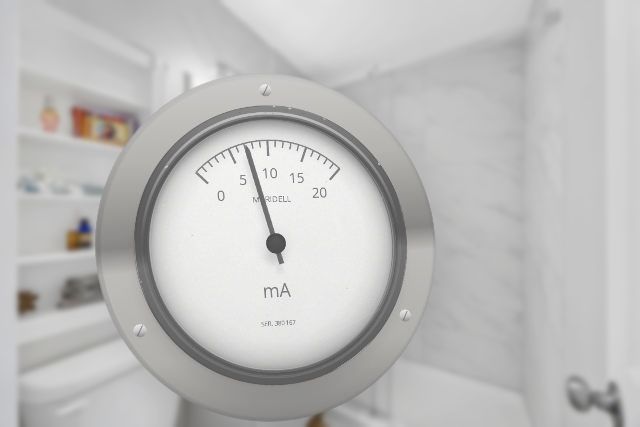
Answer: 7 mA
